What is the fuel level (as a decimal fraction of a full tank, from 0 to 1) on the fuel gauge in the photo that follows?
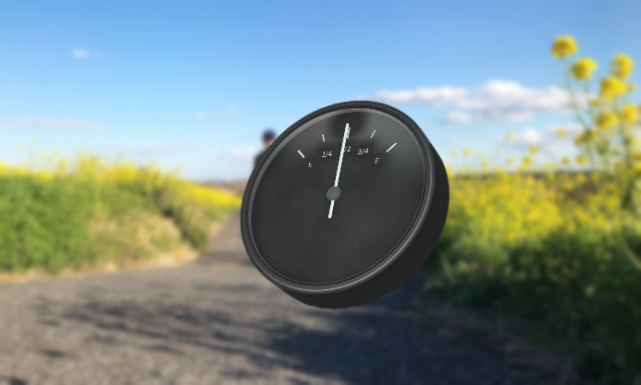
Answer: 0.5
